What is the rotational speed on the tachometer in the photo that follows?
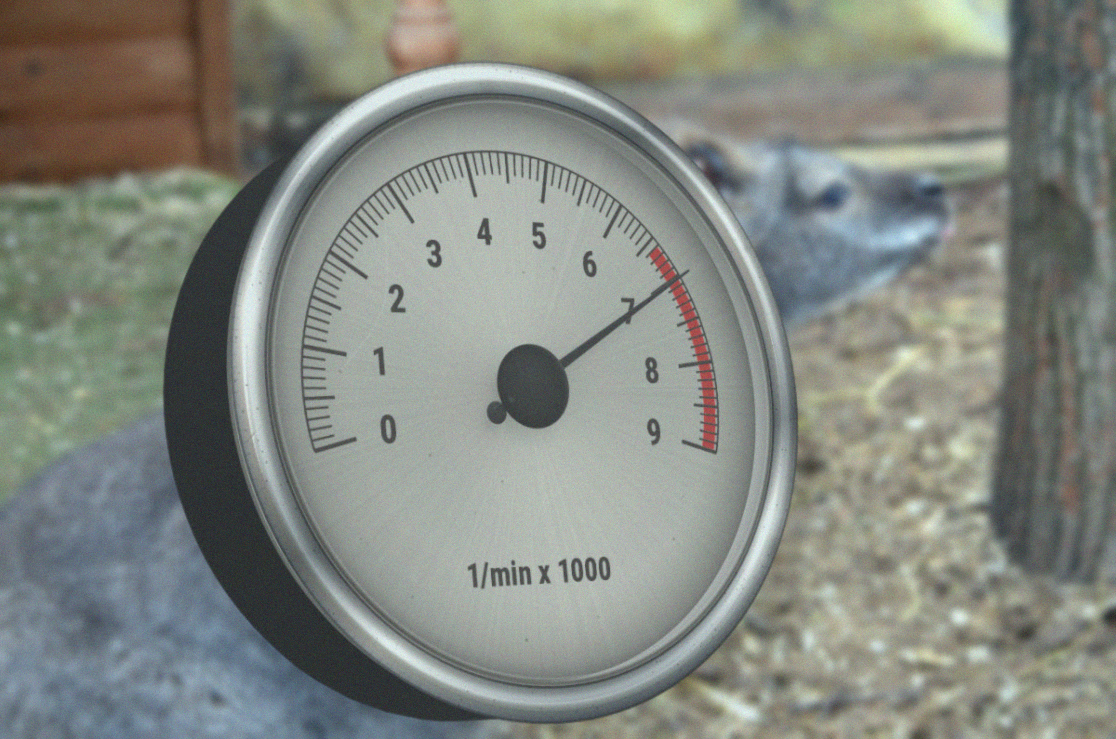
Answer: 7000 rpm
